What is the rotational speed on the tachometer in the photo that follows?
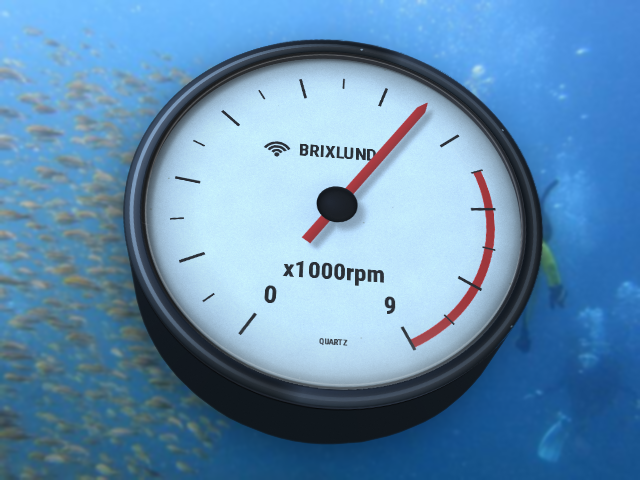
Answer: 5500 rpm
